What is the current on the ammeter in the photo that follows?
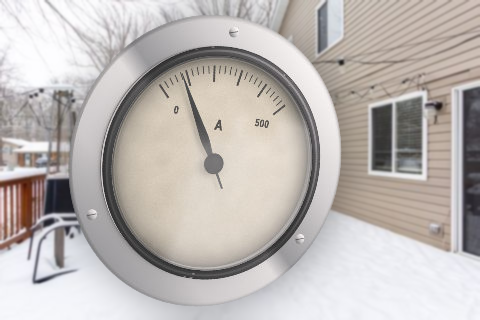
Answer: 80 A
